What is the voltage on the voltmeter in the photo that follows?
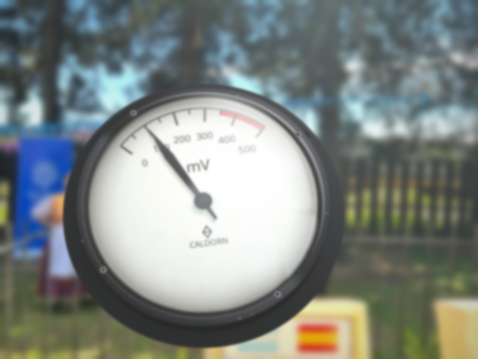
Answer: 100 mV
